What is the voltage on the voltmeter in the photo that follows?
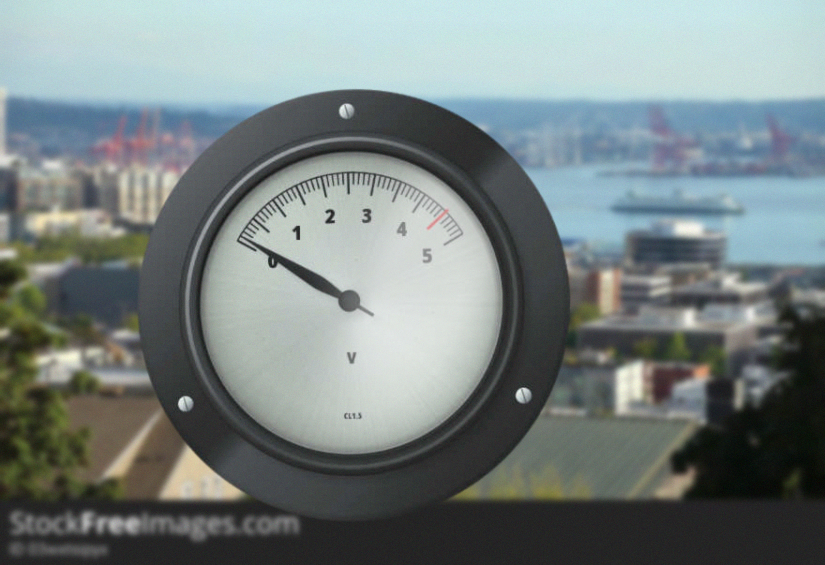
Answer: 0.1 V
